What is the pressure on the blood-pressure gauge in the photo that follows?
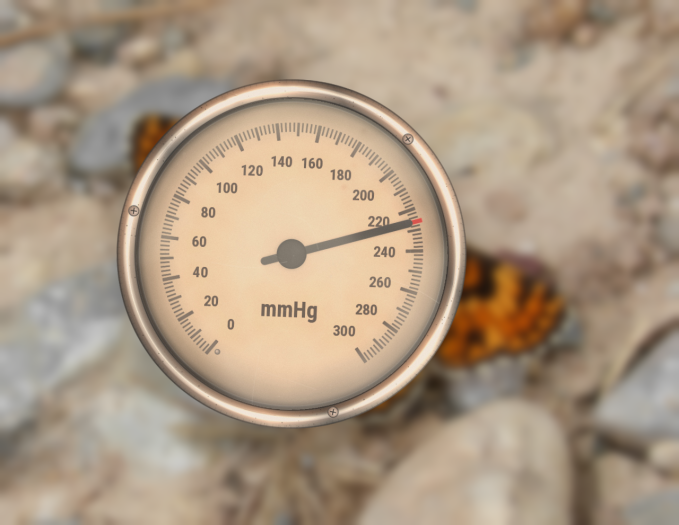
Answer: 226 mmHg
